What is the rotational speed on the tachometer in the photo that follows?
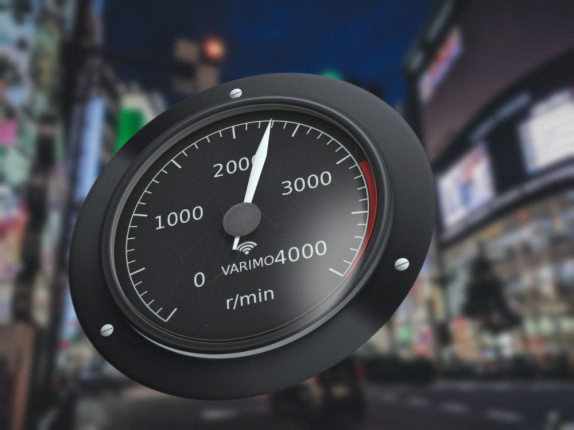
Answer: 2300 rpm
